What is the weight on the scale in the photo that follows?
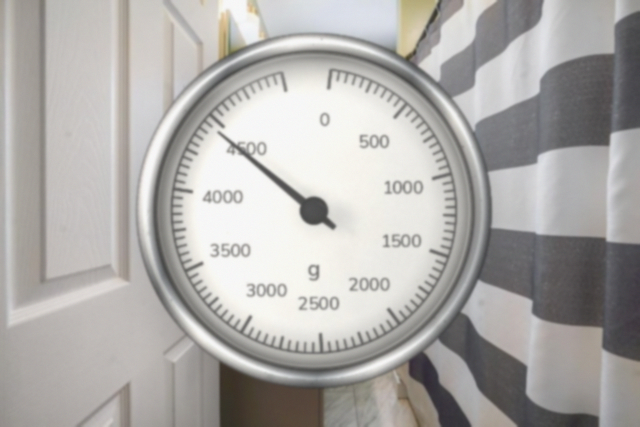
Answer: 4450 g
